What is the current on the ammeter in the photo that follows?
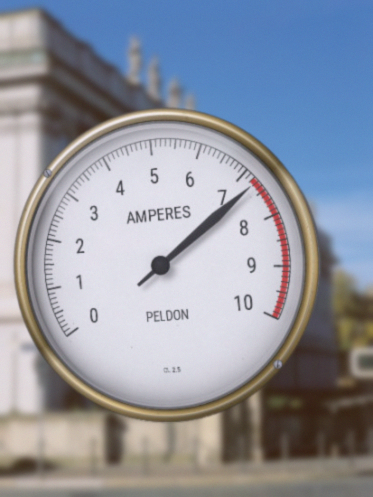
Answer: 7.3 A
